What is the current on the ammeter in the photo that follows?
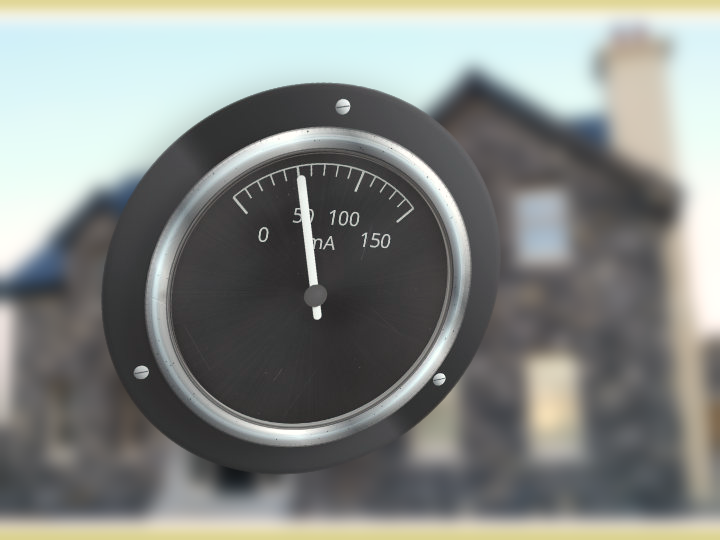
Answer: 50 mA
